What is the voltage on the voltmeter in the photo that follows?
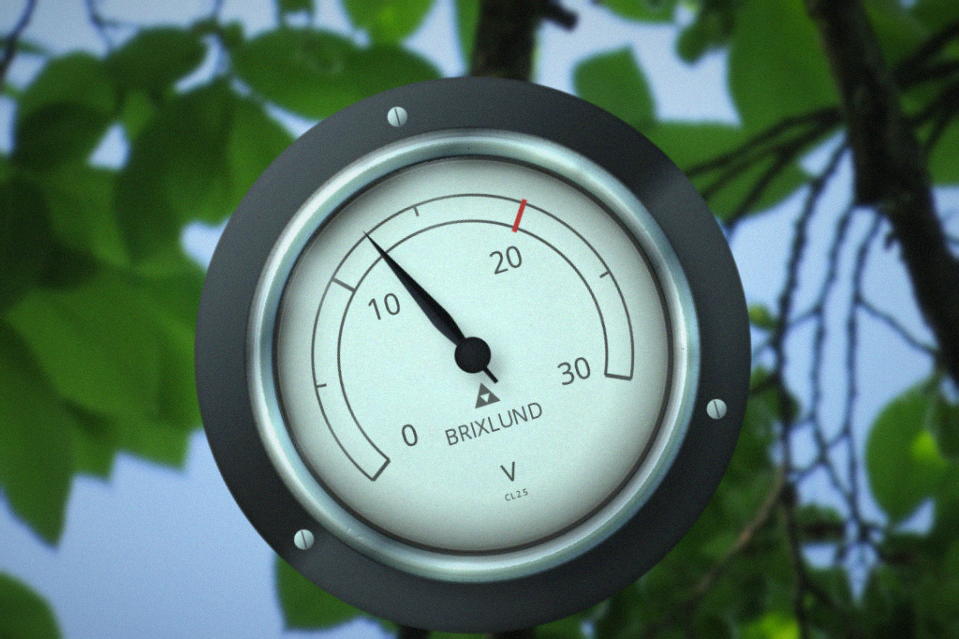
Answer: 12.5 V
